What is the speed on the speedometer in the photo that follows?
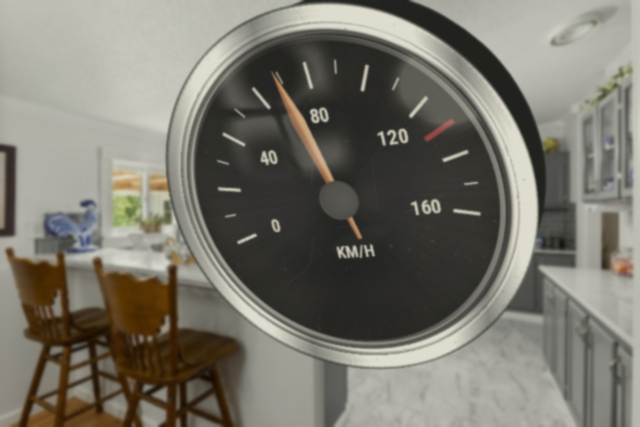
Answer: 70 km/h
